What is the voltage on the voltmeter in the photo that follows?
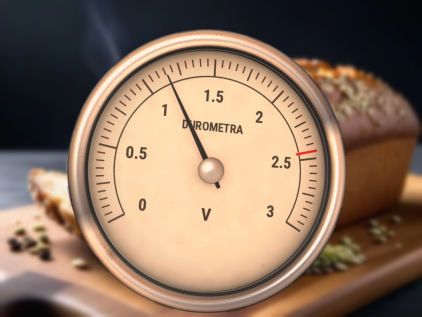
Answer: 1.15 V
